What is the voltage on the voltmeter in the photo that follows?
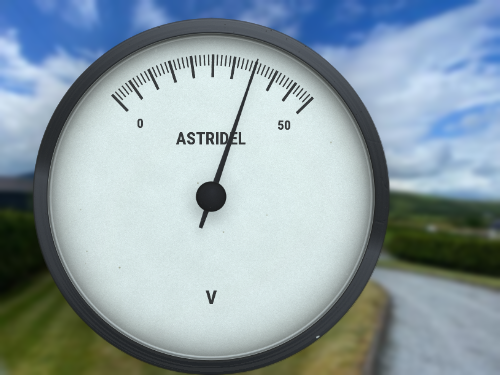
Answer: 35 V
